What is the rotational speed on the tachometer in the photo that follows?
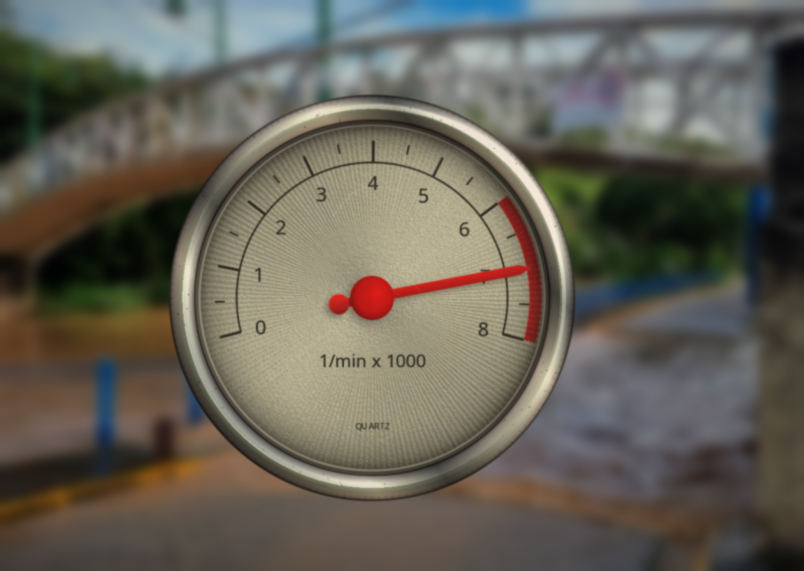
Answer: 7000 rpm
